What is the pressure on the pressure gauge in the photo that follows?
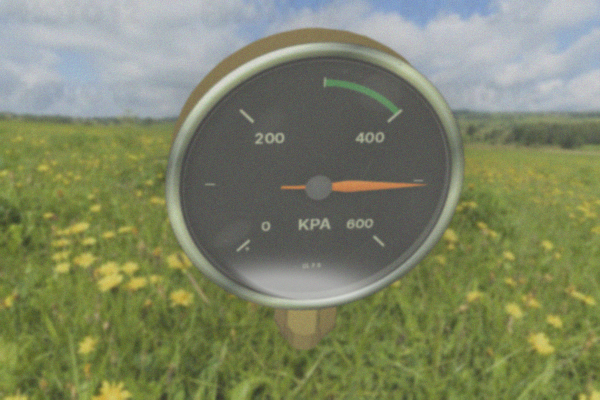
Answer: 500 kPa
